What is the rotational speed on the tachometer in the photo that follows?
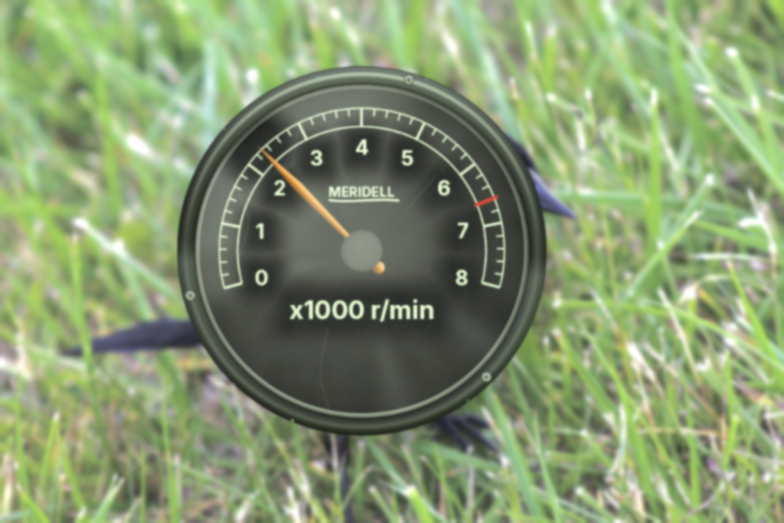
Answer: 2300 rpm
